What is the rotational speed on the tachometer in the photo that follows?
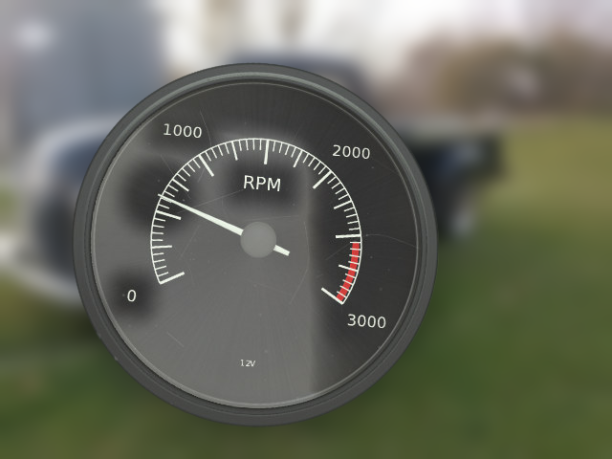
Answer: 600 rpm
